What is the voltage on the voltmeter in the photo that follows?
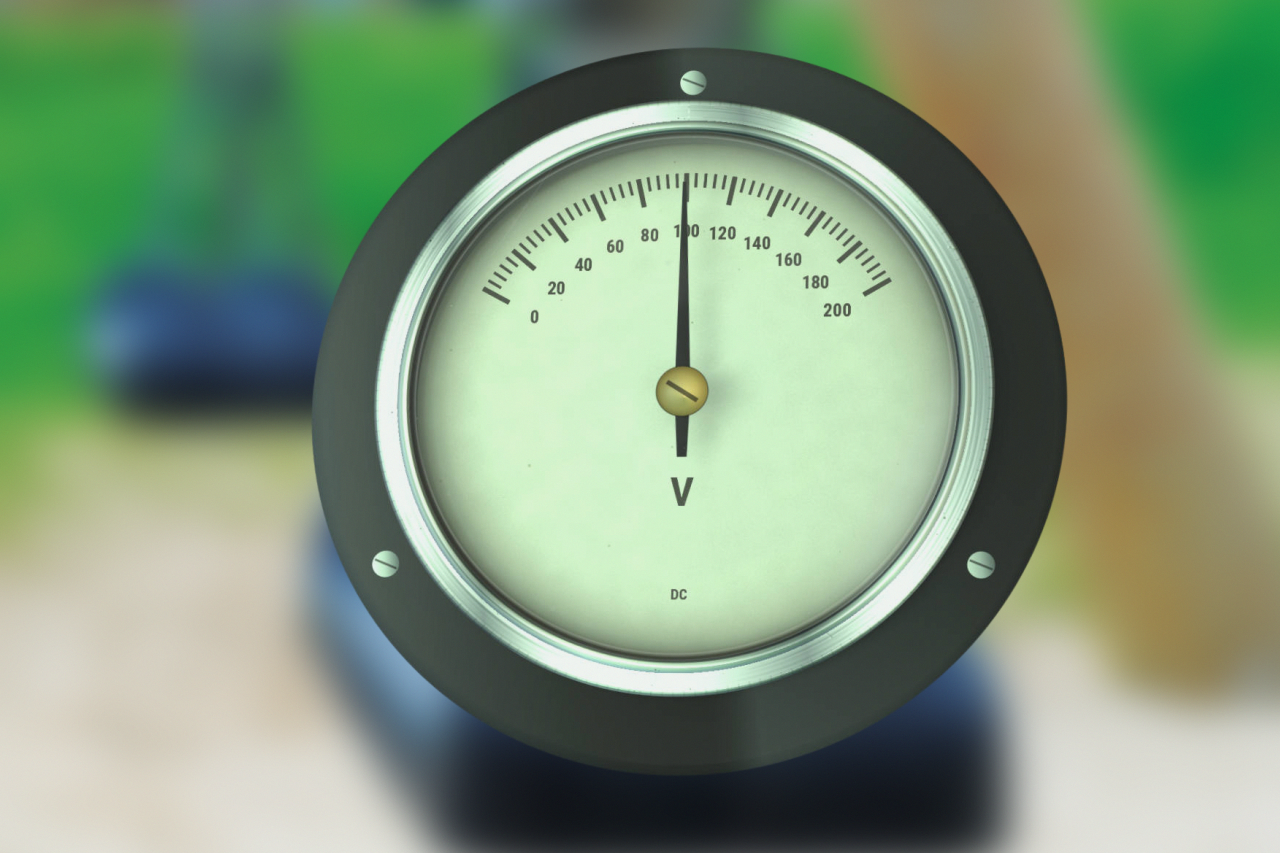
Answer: 100 V
